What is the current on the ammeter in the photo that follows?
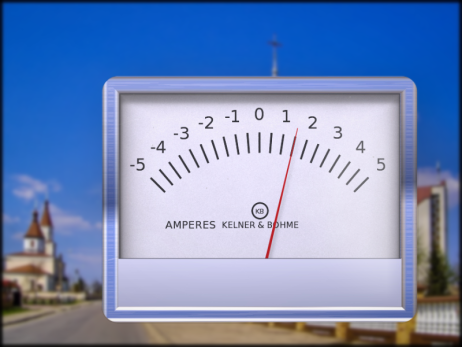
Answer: 1.5 A
